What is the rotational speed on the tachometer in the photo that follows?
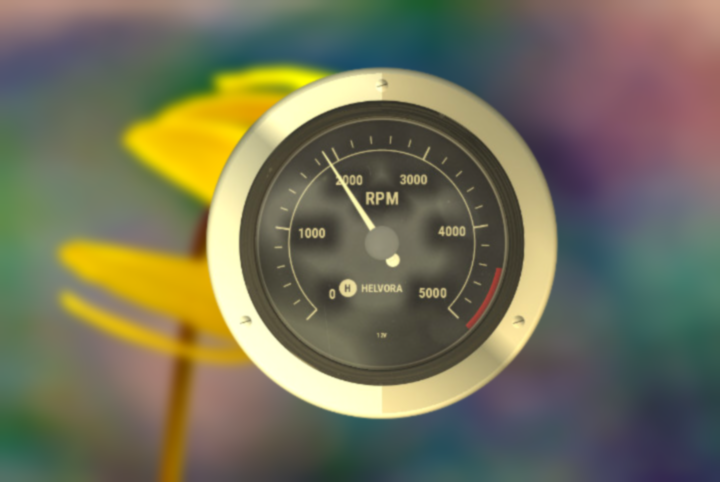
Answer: 1900 rpm
